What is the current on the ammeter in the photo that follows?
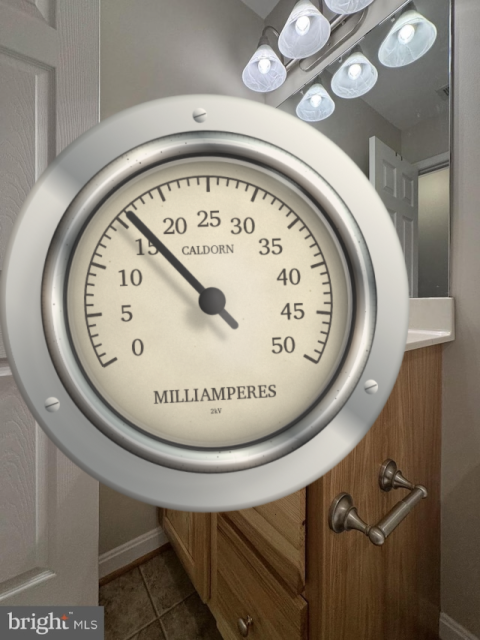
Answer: 16 mA
